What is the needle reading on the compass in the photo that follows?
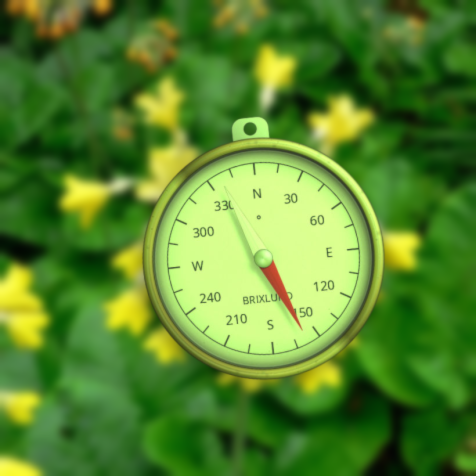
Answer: 157.5 °
